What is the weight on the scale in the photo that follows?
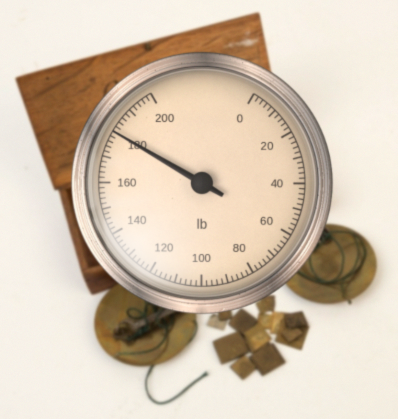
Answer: 180 lb
